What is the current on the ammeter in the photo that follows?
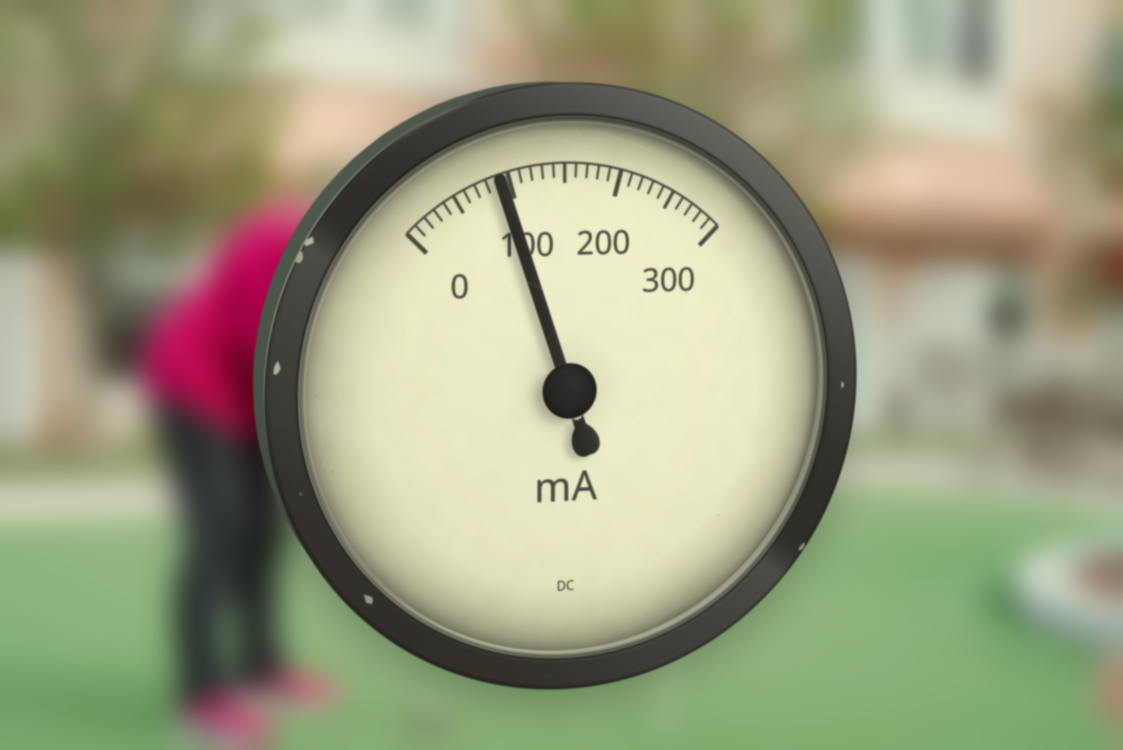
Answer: 90 mA
